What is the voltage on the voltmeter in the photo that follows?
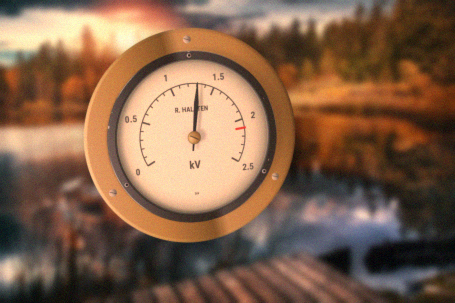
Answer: 1.3 kV
